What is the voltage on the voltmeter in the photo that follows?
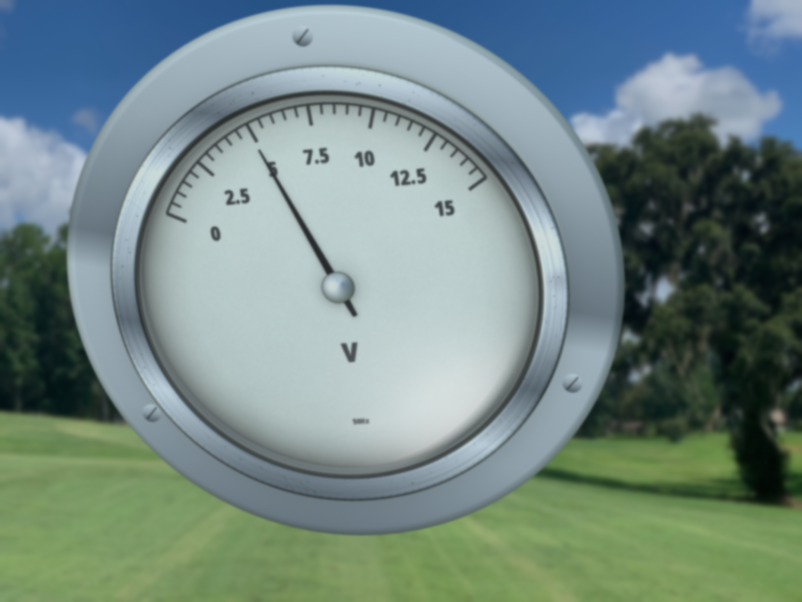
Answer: 5 V
